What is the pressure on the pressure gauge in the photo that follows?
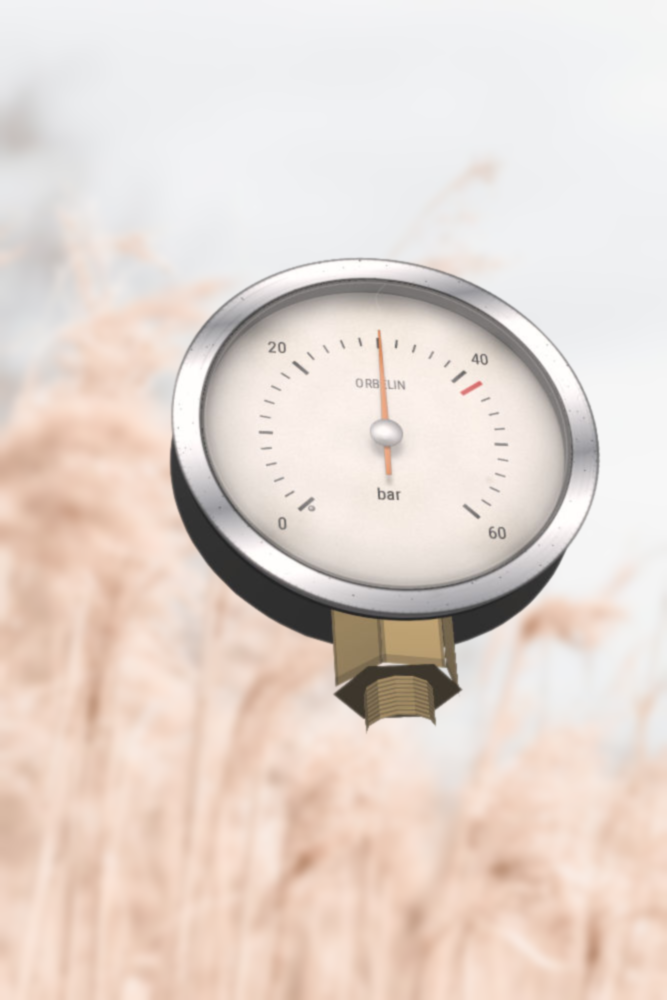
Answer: 30 bar
